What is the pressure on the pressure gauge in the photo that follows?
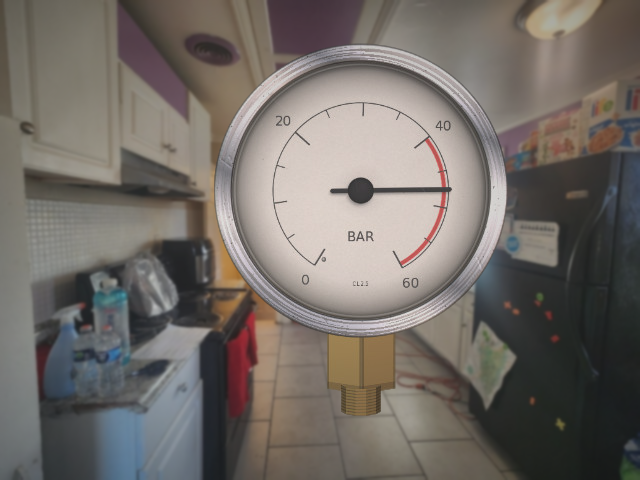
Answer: 47.5 bar
